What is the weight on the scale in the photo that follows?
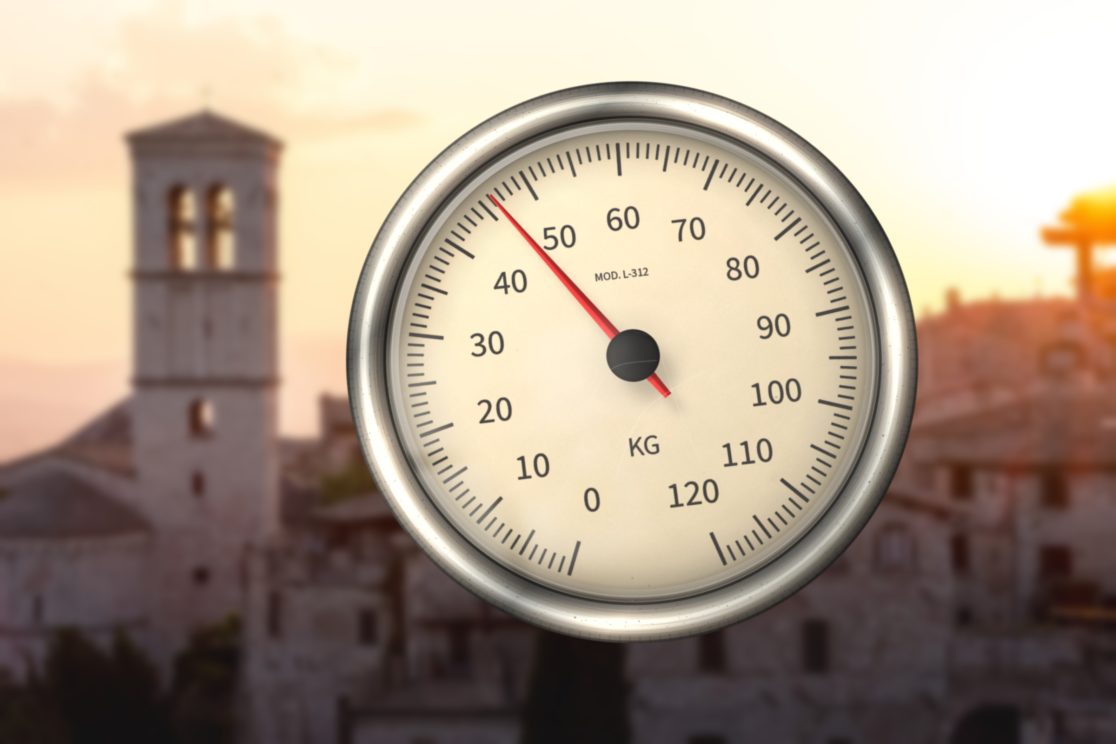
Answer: 46 kg
